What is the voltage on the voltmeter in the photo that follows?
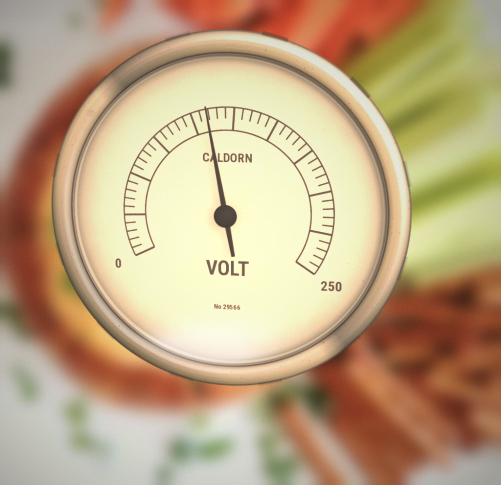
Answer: 110 V
